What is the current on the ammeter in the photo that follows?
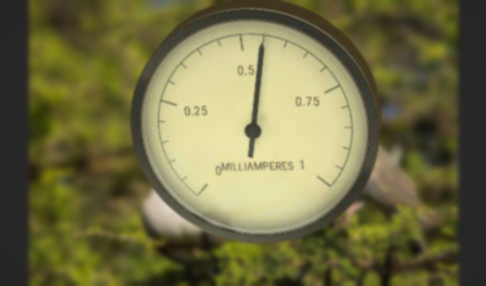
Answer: 0.55 mA
